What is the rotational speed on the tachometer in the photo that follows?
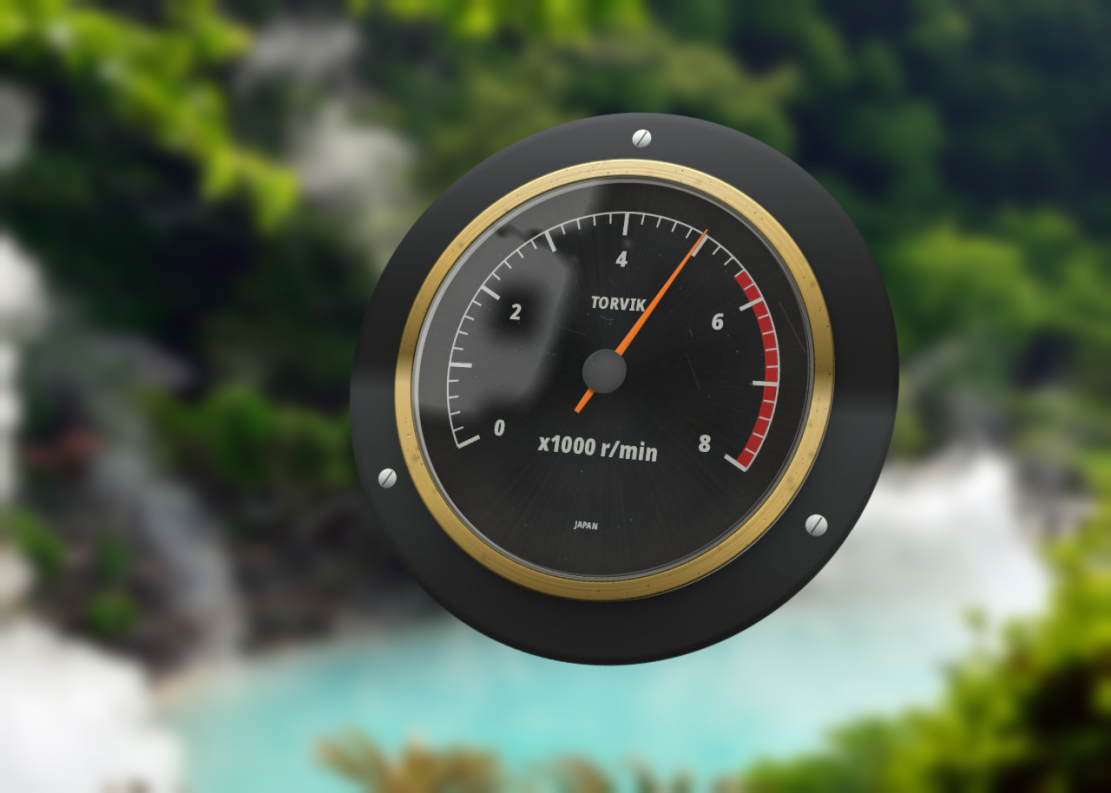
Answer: 5000 rpm
